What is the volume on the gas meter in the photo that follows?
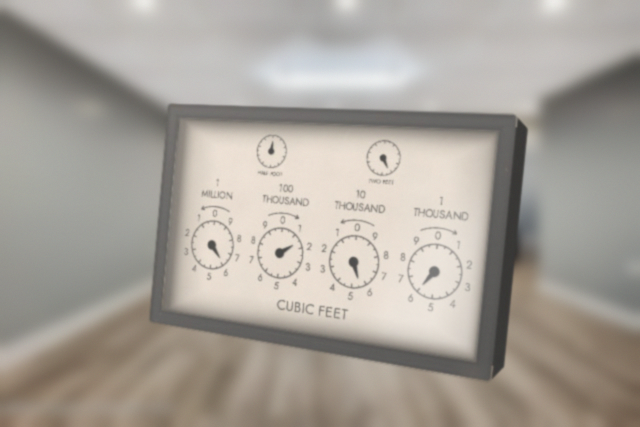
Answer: 615600 ft³
